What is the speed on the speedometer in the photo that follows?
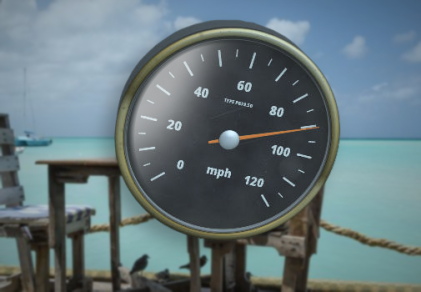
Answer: 90 mph
